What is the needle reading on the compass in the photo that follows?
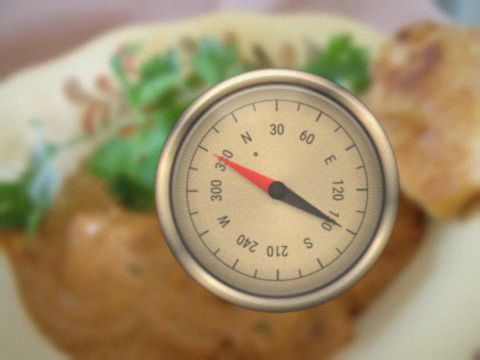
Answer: 330 °
